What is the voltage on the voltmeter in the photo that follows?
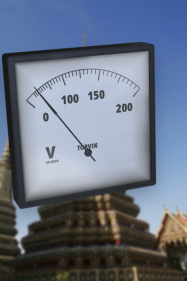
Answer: 50 V
